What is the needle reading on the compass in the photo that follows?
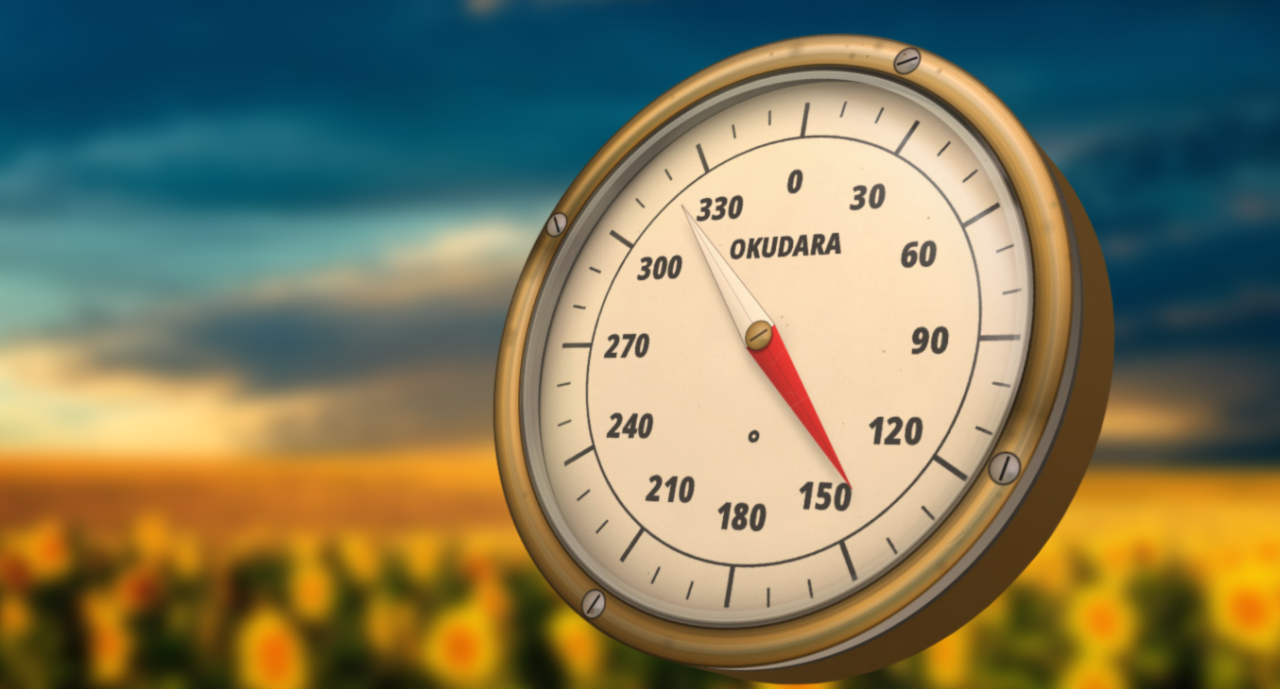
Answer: 140 °
